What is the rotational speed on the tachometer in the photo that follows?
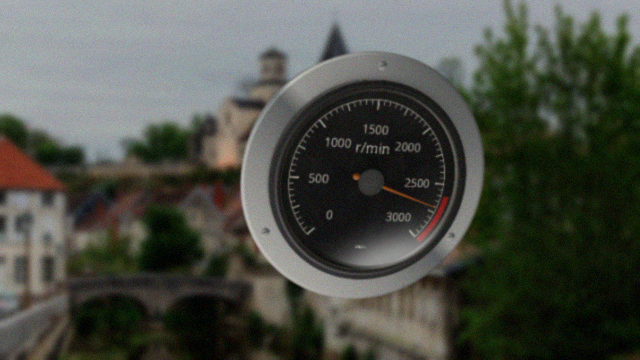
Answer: 2700 rpm
